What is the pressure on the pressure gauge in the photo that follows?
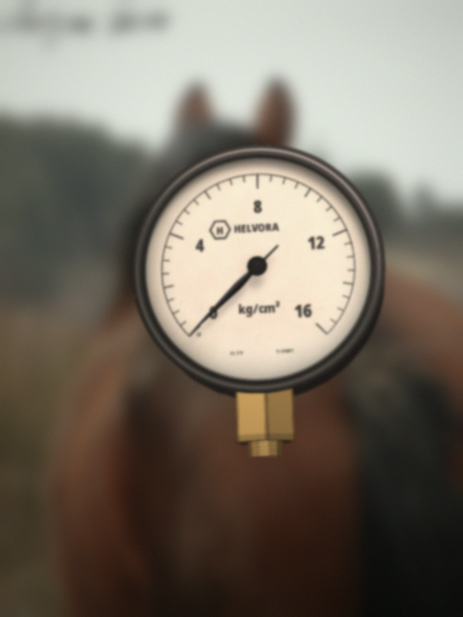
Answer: 0 kg/cm²
